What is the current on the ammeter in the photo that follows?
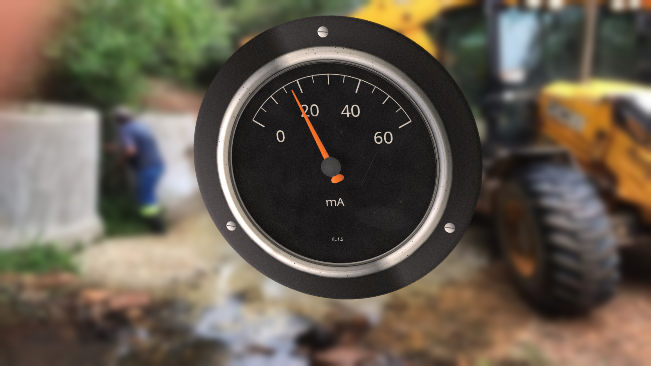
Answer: 17.5 mA
